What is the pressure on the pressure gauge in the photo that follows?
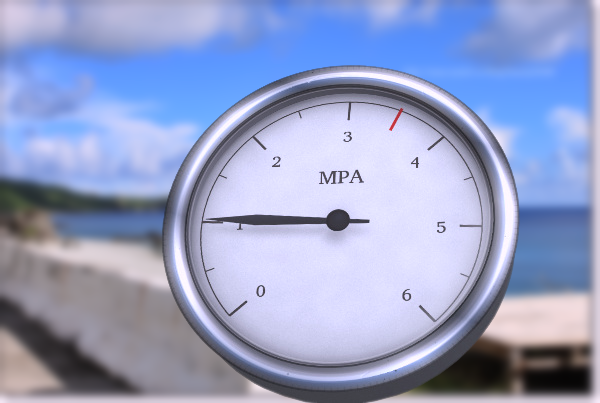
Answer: 1 MPa
